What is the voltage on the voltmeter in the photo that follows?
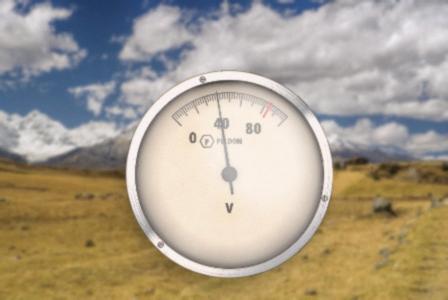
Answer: 40 V
